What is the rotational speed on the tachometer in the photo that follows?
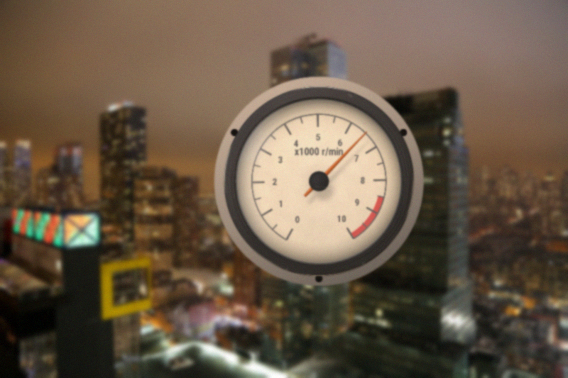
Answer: 6500 rpm
